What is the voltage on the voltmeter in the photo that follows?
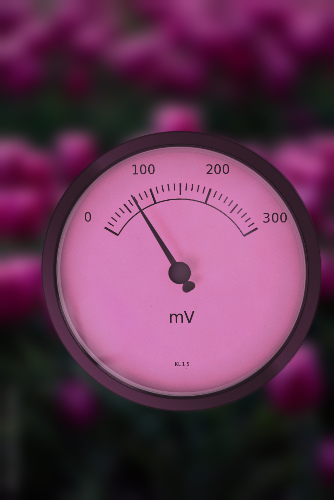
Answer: 70 mV
